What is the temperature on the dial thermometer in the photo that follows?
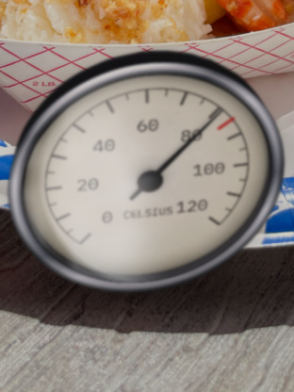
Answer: 80 °C
